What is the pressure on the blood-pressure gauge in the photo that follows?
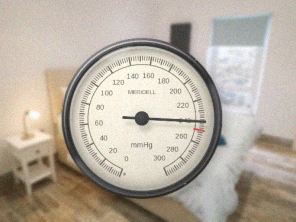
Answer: 240 mmHg
